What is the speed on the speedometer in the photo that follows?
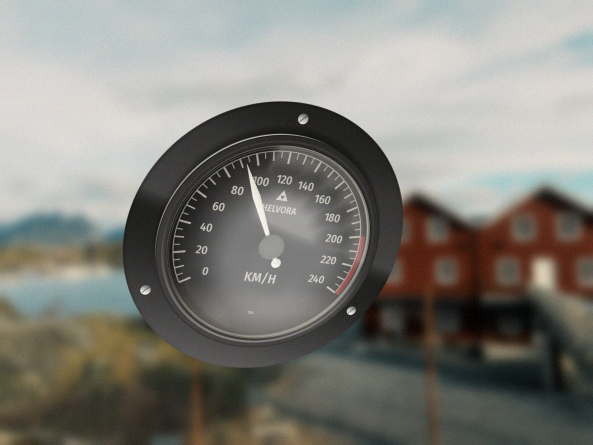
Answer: 92.5 km/h
